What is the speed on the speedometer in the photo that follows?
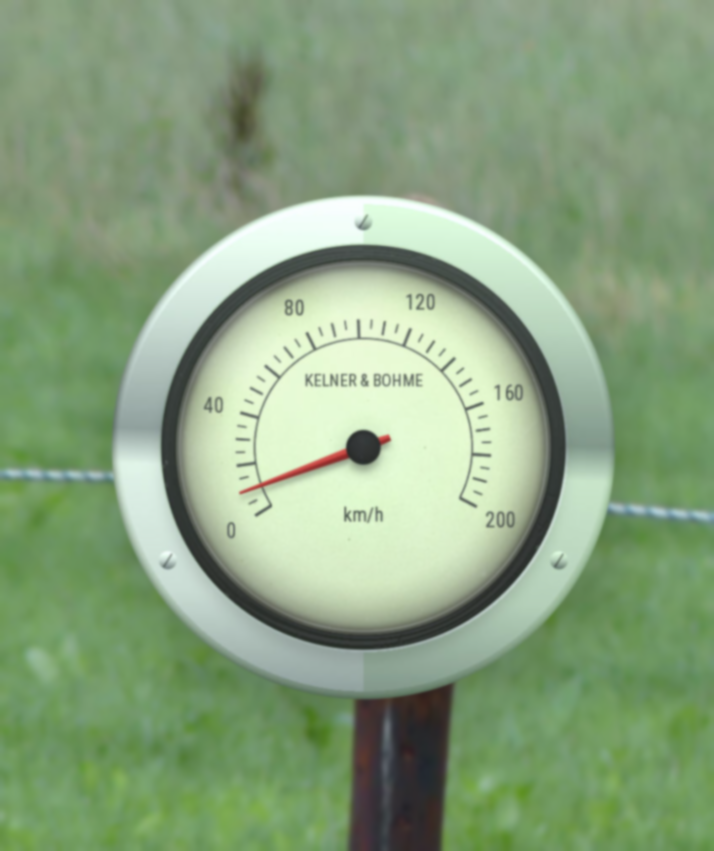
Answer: 10 km/h
